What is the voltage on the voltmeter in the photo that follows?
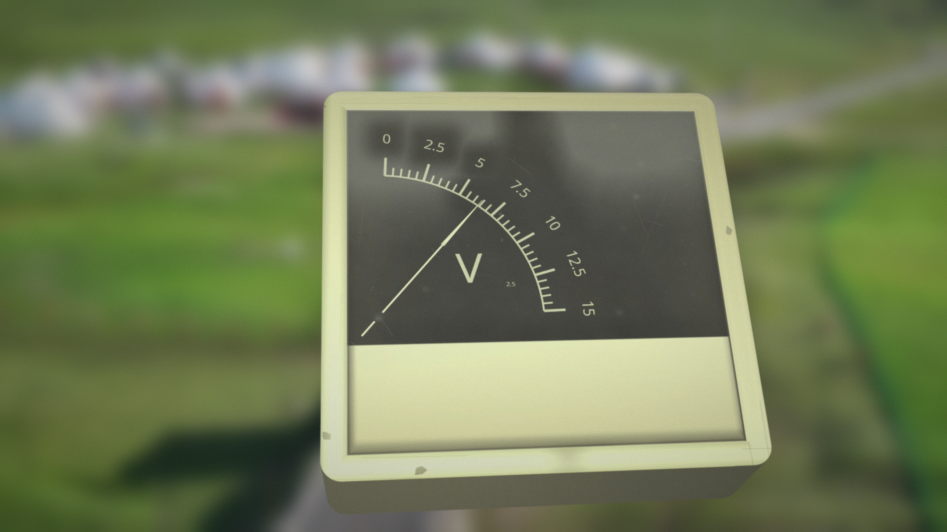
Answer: 6.5 V
